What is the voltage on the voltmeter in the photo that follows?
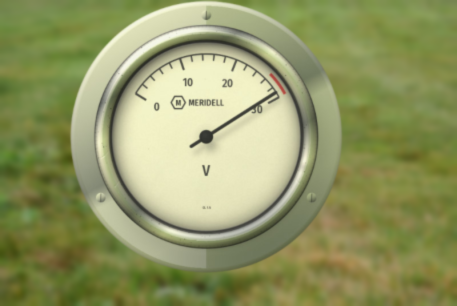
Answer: 29 V
